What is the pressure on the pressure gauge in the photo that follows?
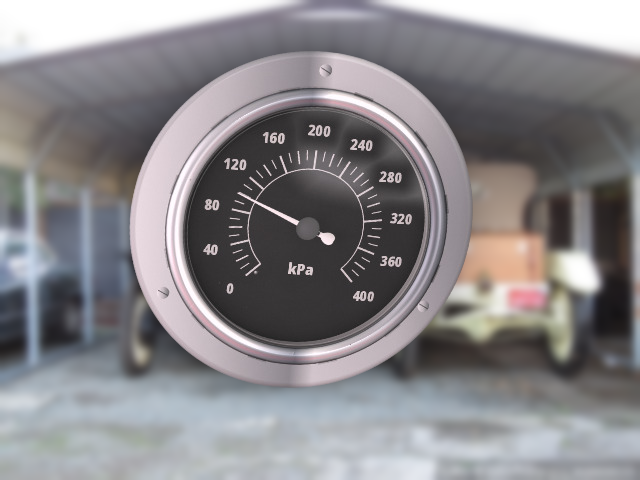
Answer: 100 kPa
